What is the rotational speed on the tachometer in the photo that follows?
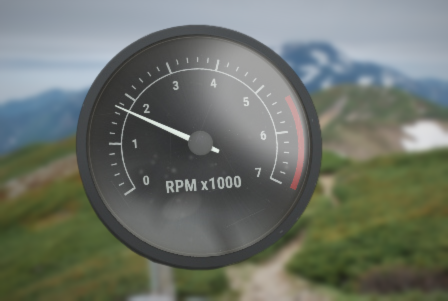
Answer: 1700 rpm
